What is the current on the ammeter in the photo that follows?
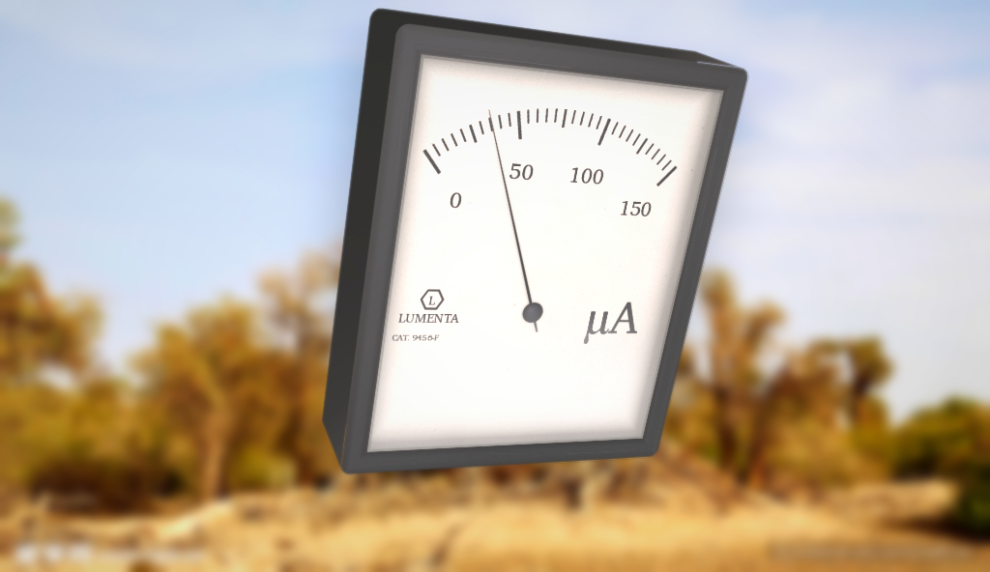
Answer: 35 µA
